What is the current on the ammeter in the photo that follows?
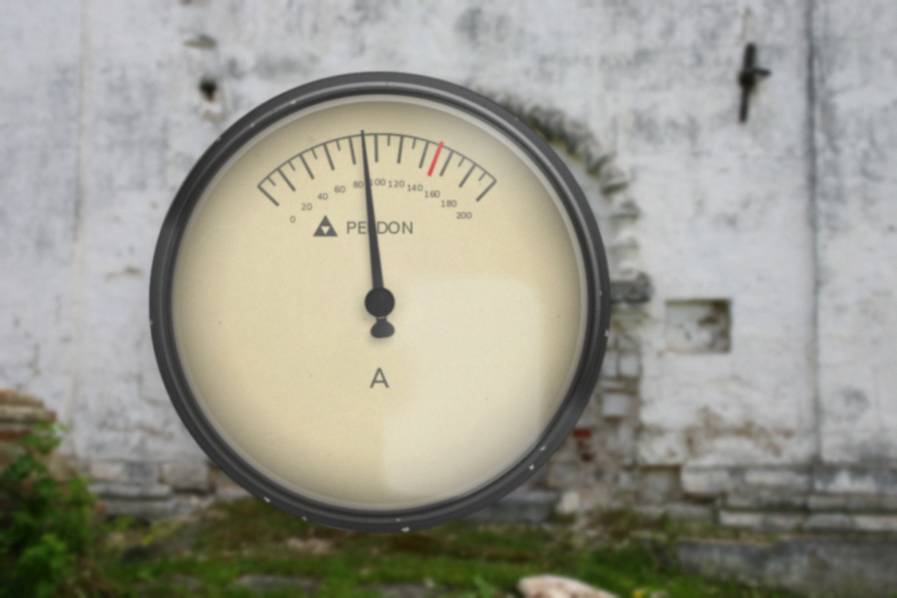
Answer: 90 A
